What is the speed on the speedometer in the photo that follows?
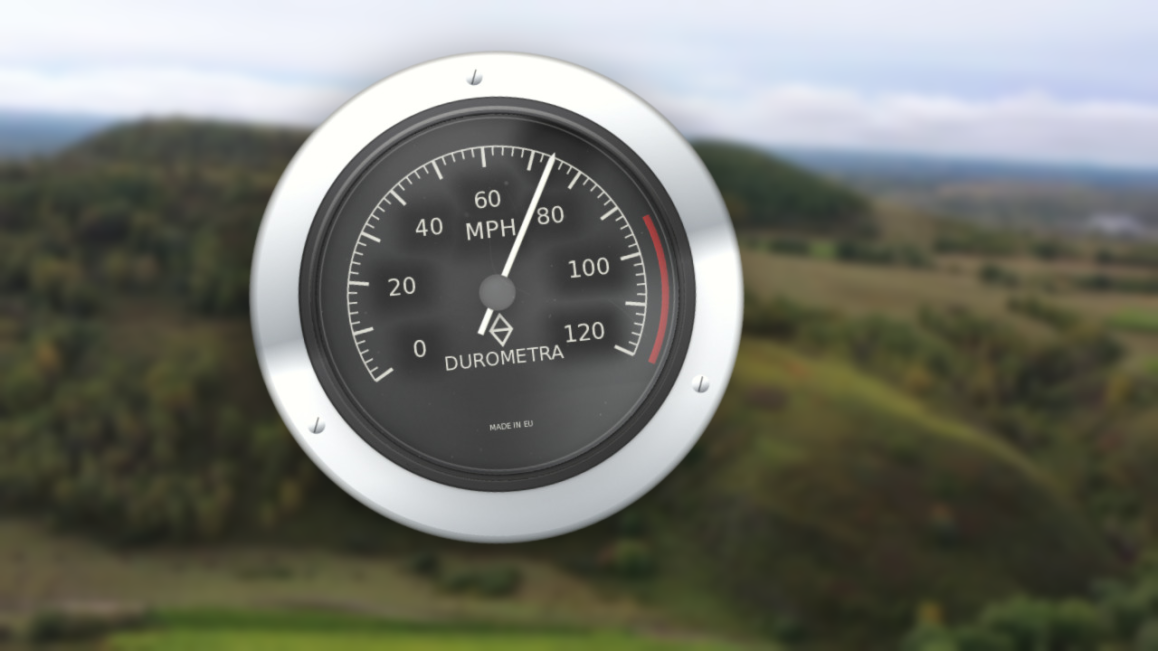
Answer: 74 mph
